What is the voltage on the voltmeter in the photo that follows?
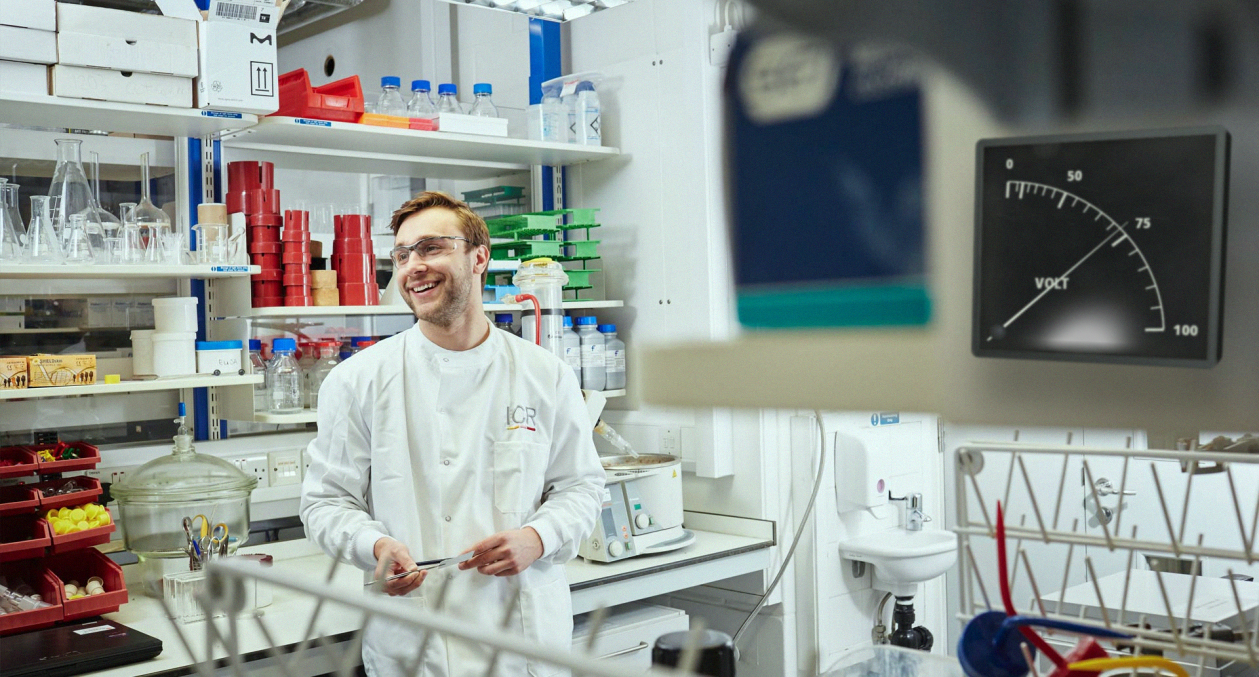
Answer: 72.5 V
